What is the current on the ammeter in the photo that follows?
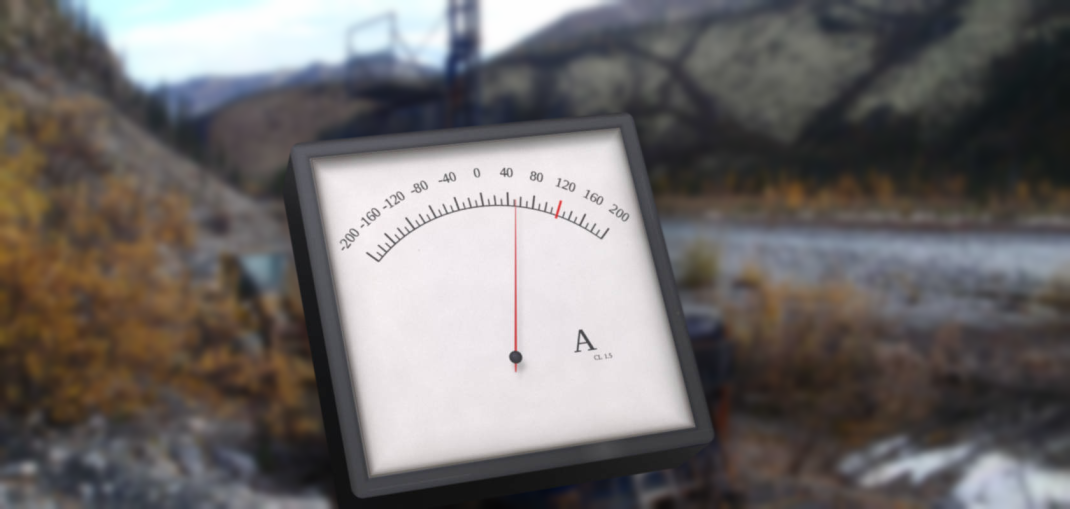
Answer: 50 A
